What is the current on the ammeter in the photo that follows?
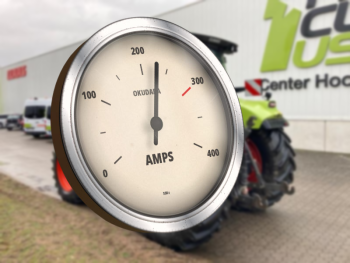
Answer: 225 A
